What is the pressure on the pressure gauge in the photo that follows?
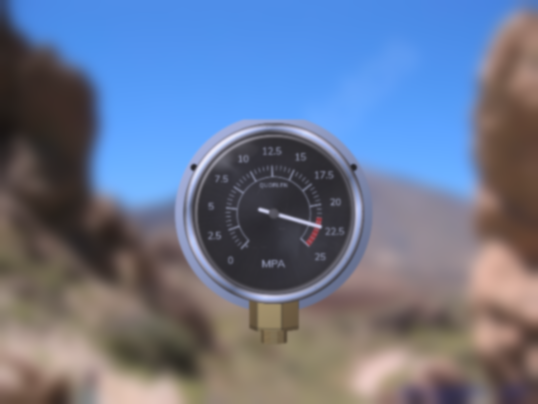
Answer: 22.5 MPa
